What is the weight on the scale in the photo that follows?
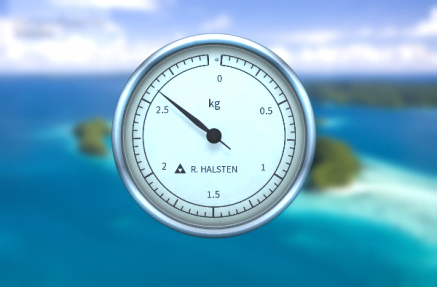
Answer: 2.6 kg
